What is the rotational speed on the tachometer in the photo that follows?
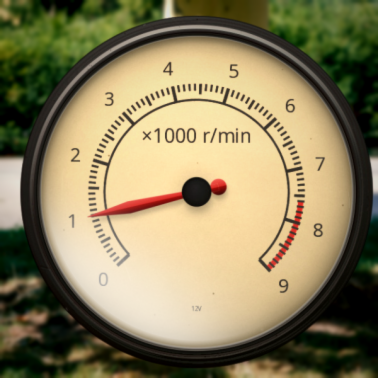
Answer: 1000 rpm
